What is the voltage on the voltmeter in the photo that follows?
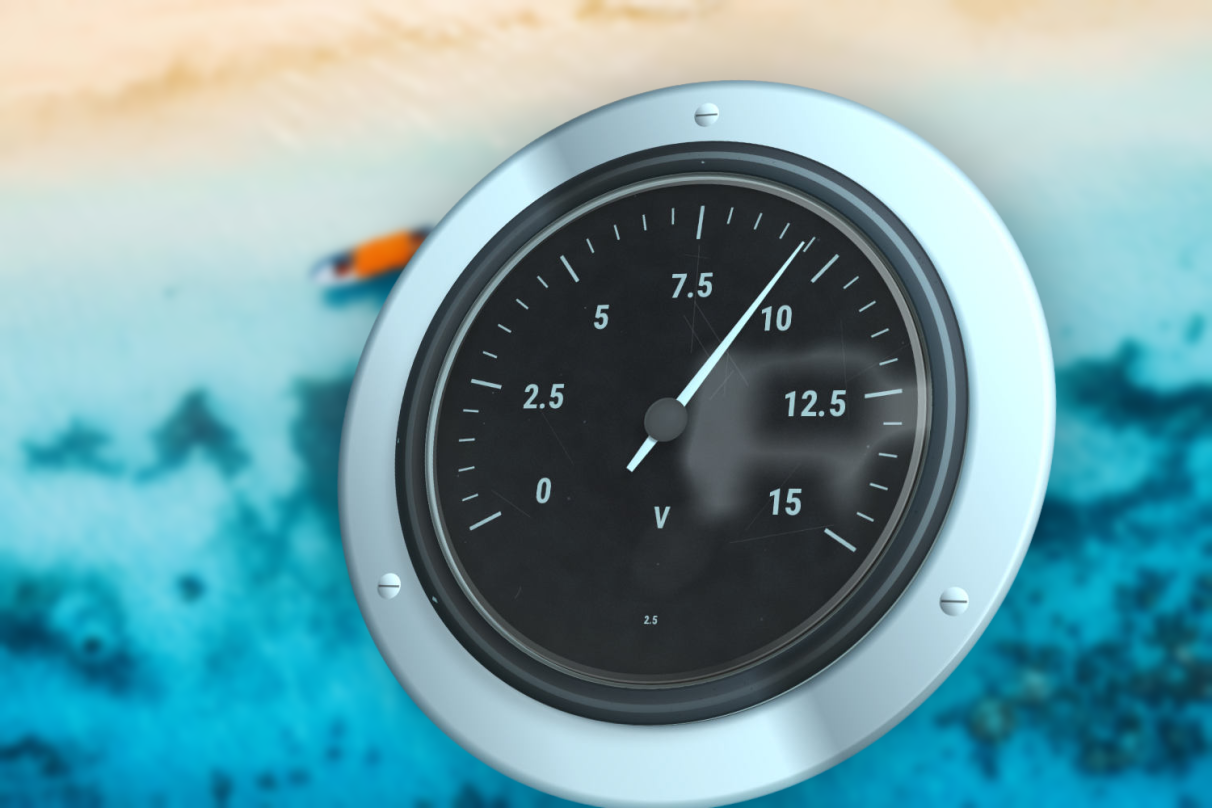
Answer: 9.5 V
